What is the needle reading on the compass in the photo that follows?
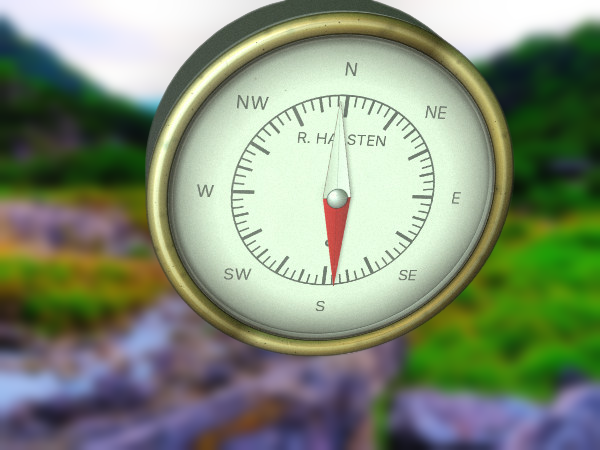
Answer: 175 °
